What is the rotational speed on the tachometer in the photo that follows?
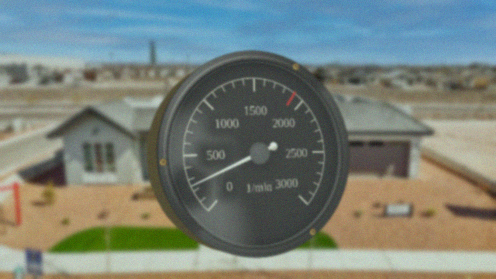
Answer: 250 rpm
